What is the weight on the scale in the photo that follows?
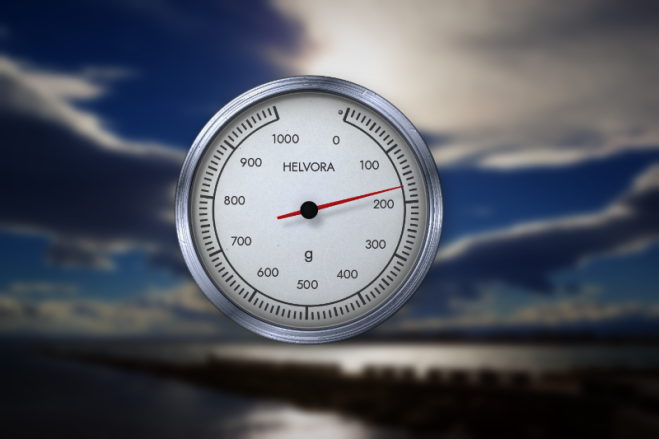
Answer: 170 g
